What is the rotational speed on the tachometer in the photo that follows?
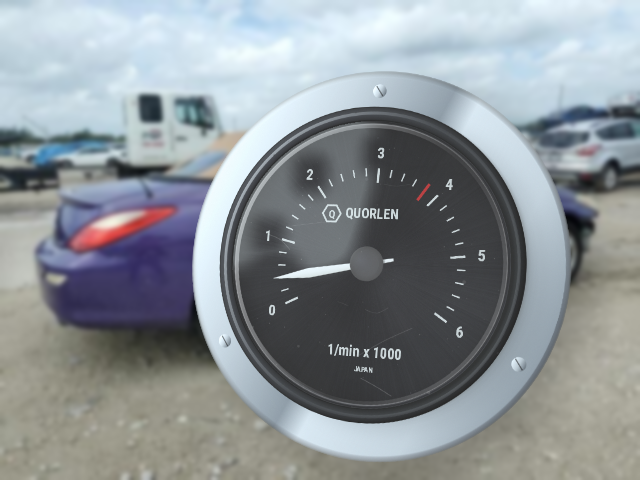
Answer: 400 rpm
